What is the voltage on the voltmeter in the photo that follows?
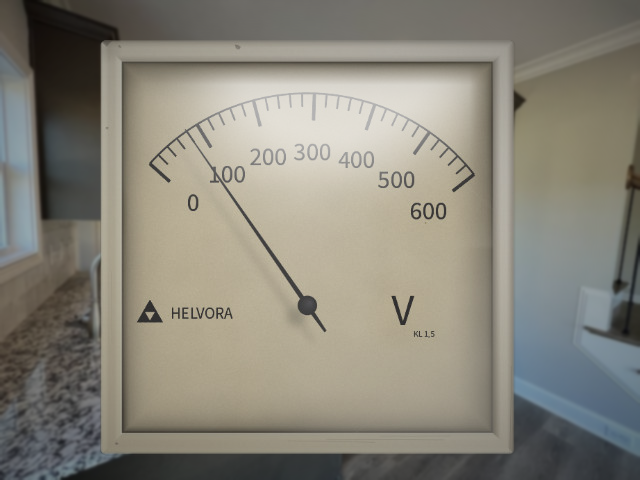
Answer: 80 V
